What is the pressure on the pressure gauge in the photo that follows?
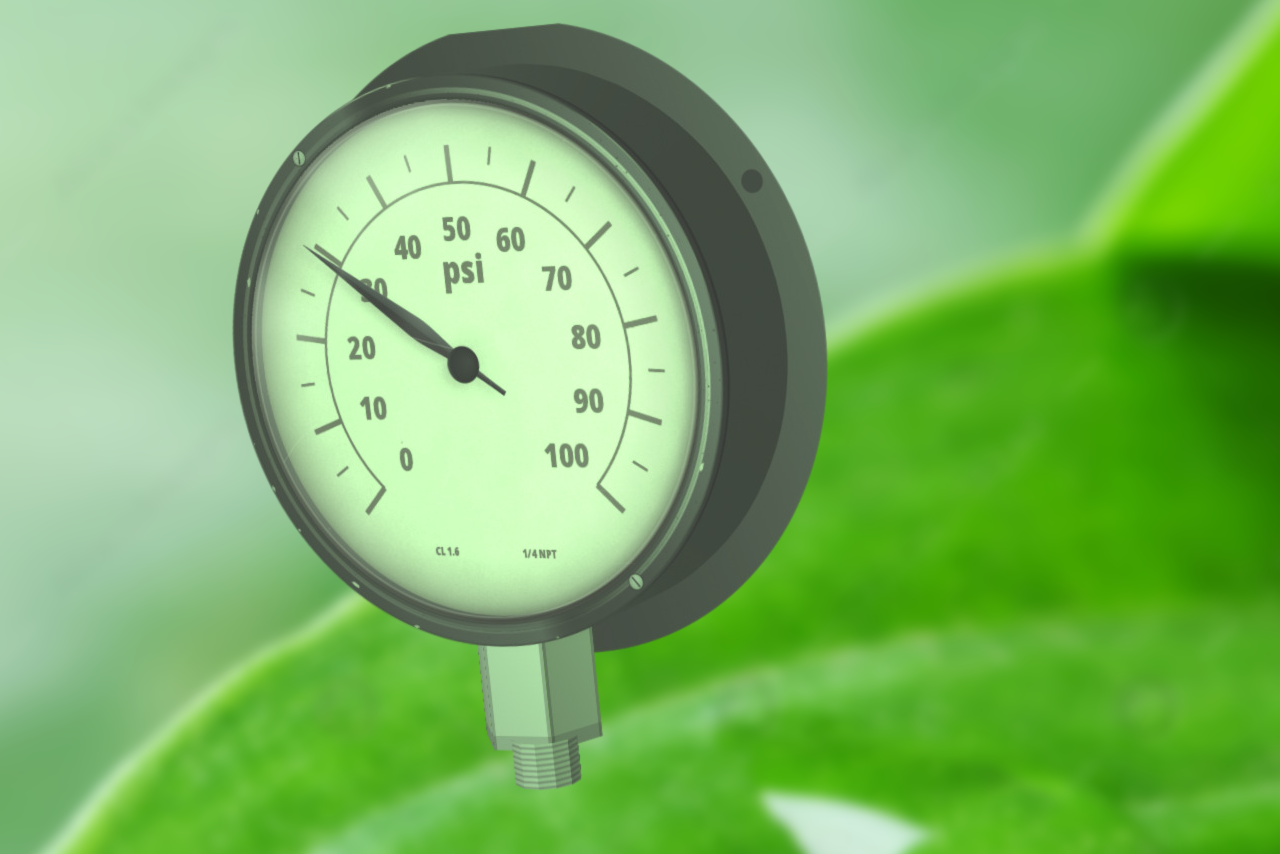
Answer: 30 psi
